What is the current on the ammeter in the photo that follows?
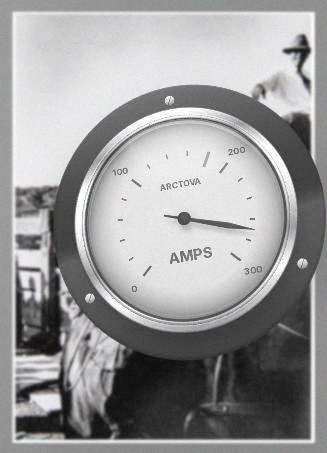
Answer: 270 A
